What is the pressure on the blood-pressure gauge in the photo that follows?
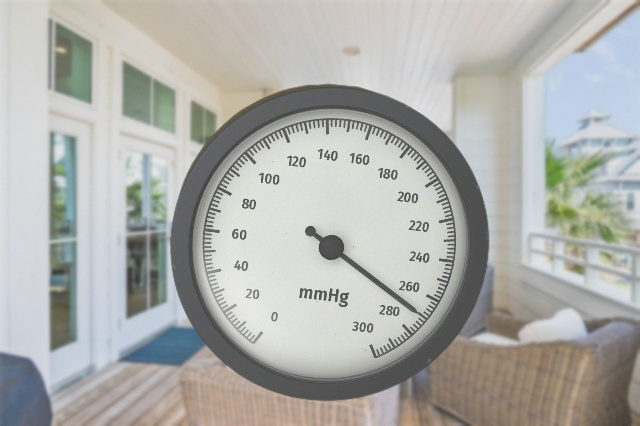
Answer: 270 mmHg
